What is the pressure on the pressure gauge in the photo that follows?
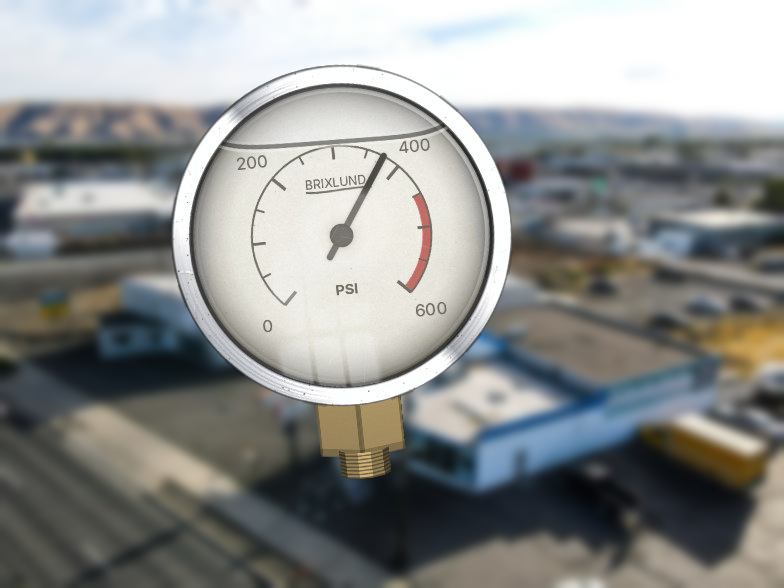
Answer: 375 psi
